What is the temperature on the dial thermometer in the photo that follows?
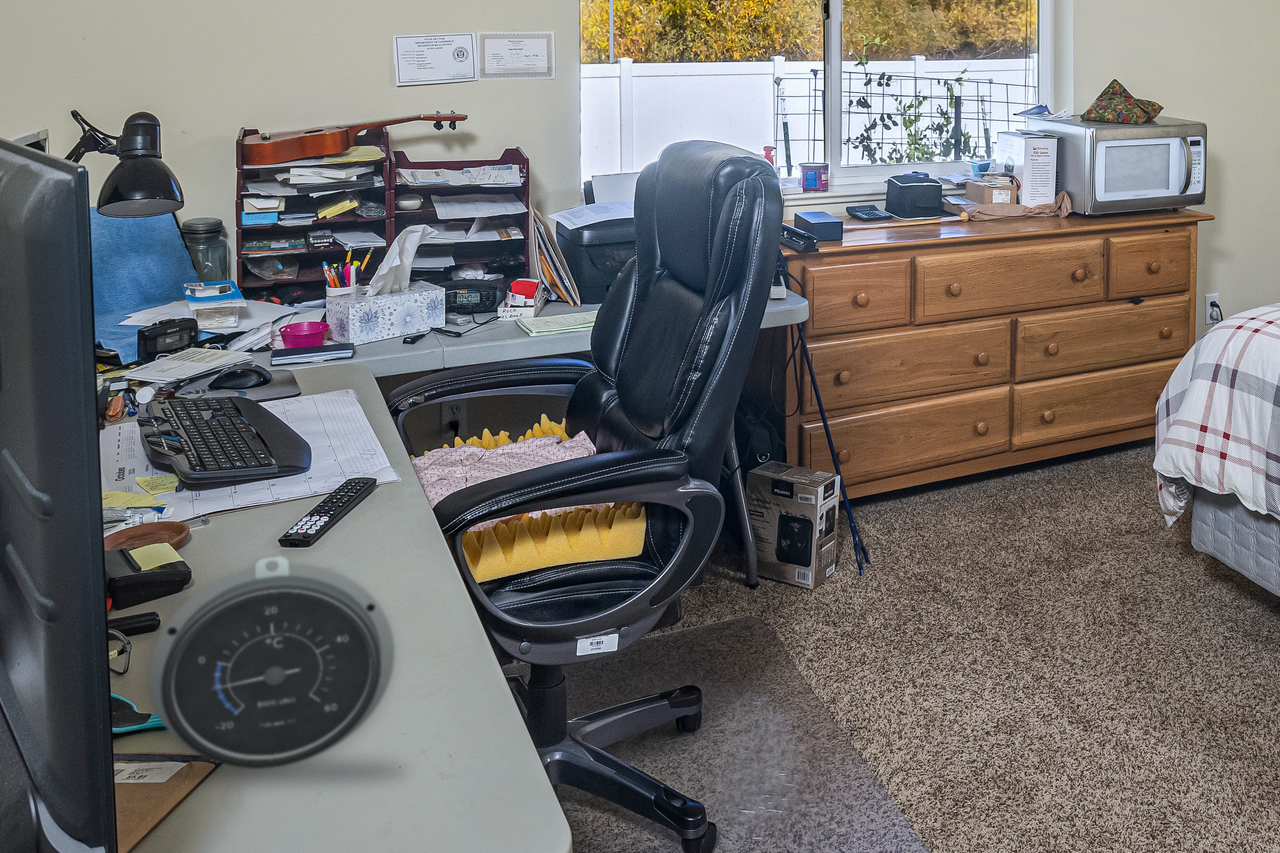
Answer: -8 °C
